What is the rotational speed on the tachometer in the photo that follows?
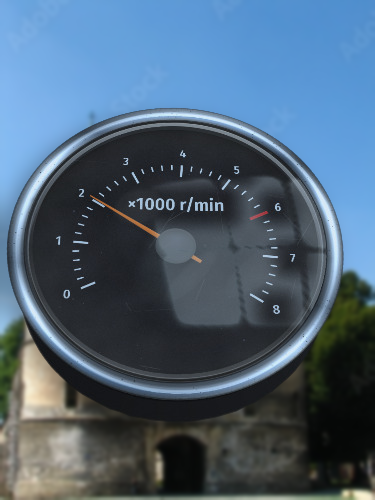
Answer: 2000 rpm
